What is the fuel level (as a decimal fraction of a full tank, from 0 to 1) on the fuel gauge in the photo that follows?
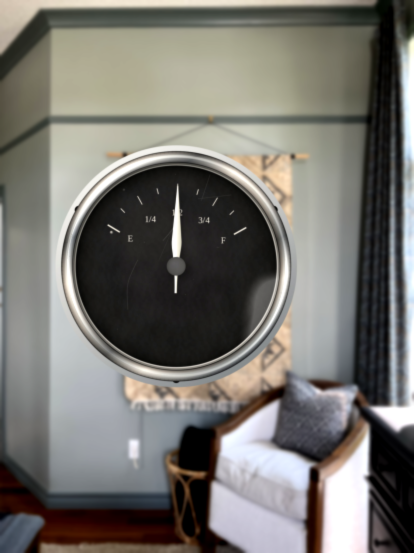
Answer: 0.5
